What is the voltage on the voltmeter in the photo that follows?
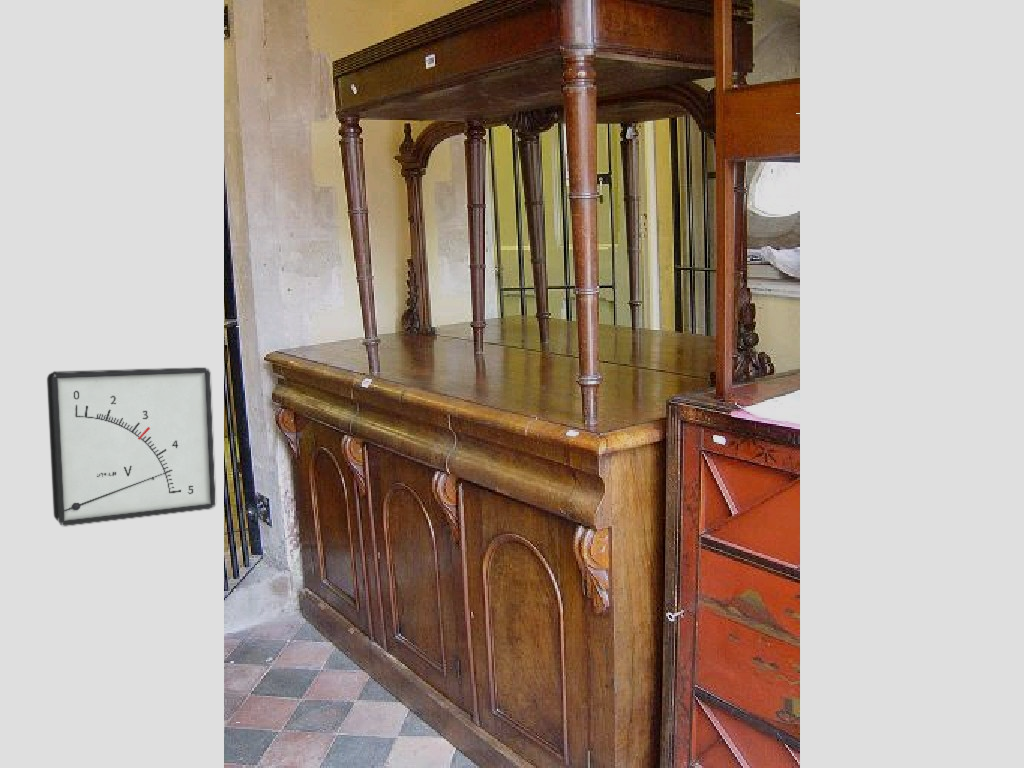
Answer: 4.5 V
